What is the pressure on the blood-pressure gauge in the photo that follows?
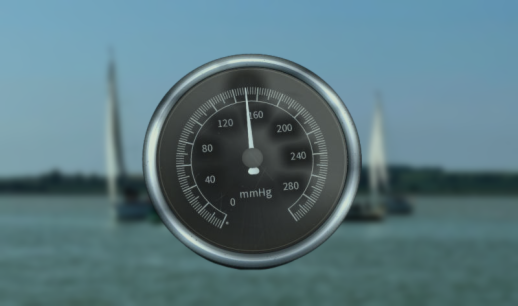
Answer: 150 mmHg
